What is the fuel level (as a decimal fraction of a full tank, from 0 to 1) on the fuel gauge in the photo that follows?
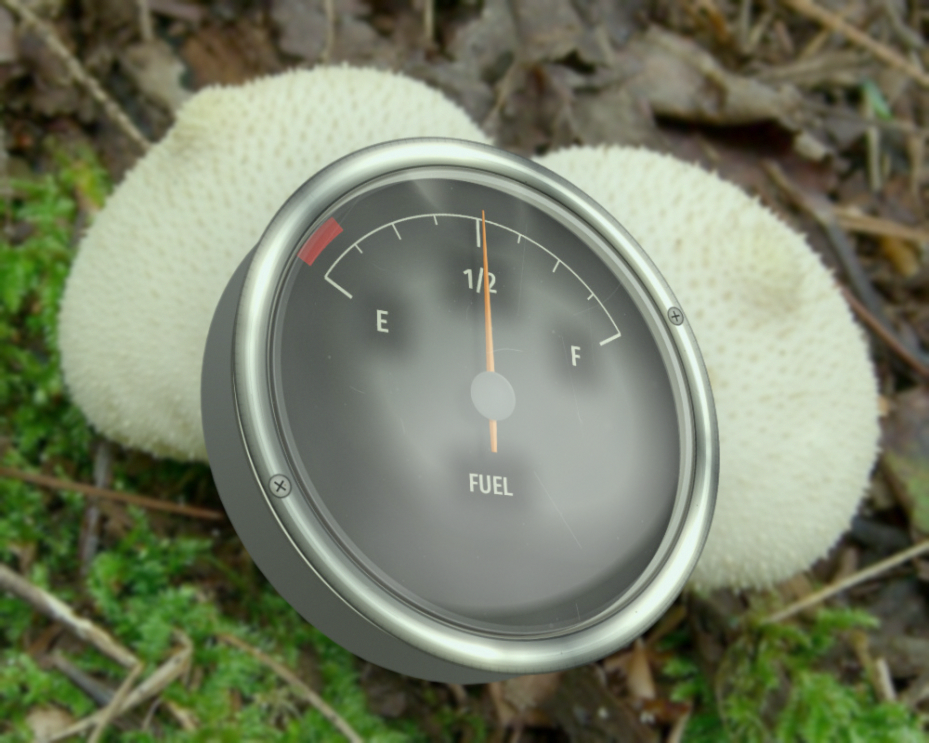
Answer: 0.5
